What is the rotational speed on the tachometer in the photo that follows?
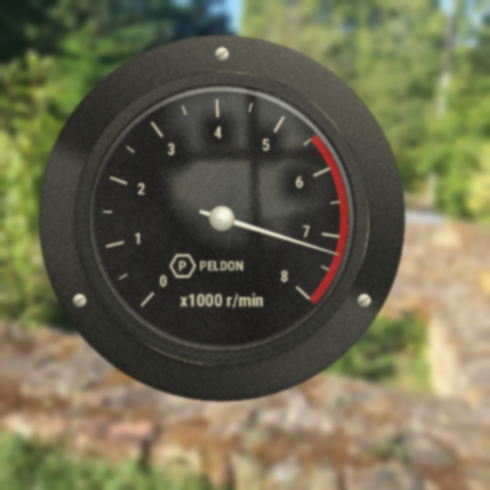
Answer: 7250 rpm
